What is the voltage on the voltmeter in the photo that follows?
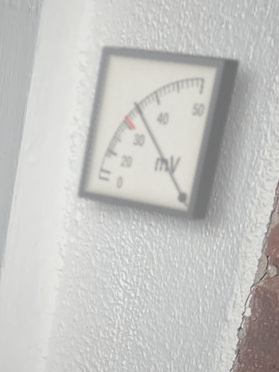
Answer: 35 mV
